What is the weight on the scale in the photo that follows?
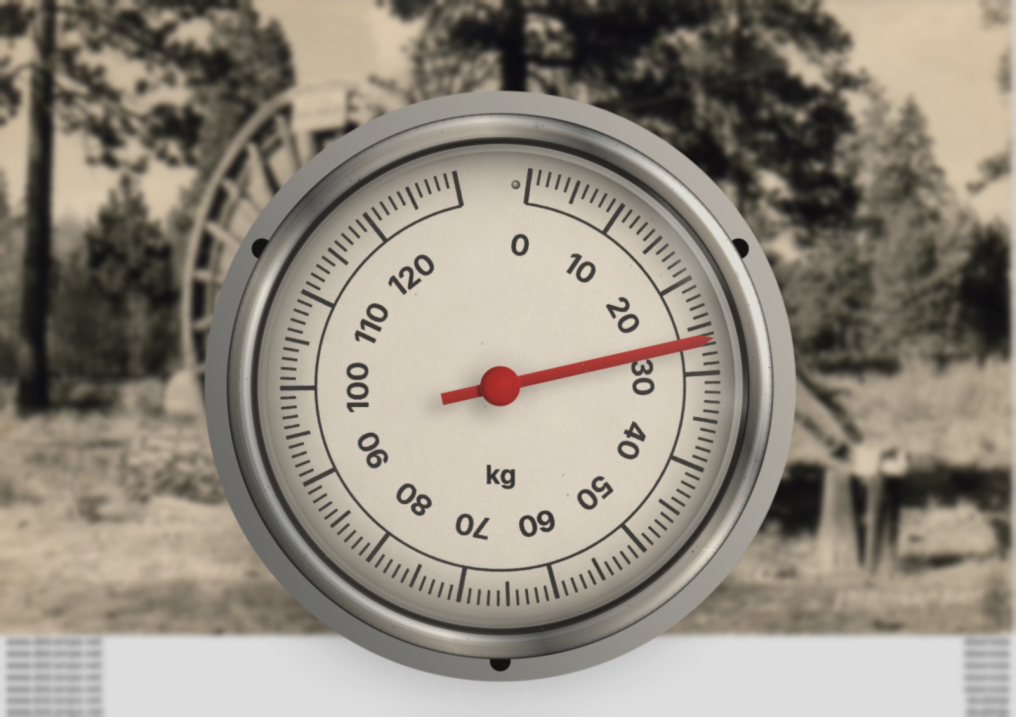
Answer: 26.5 kg
